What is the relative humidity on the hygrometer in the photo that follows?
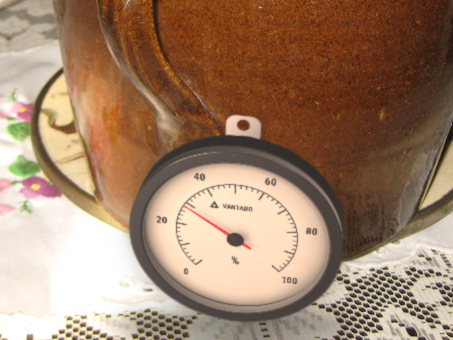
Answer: 30 %
